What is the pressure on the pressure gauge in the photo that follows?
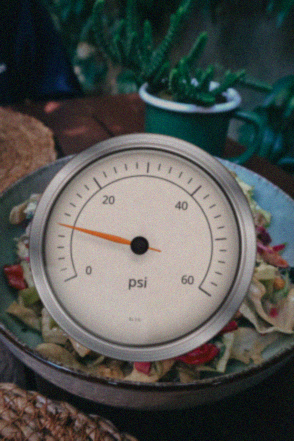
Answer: 10 psi
